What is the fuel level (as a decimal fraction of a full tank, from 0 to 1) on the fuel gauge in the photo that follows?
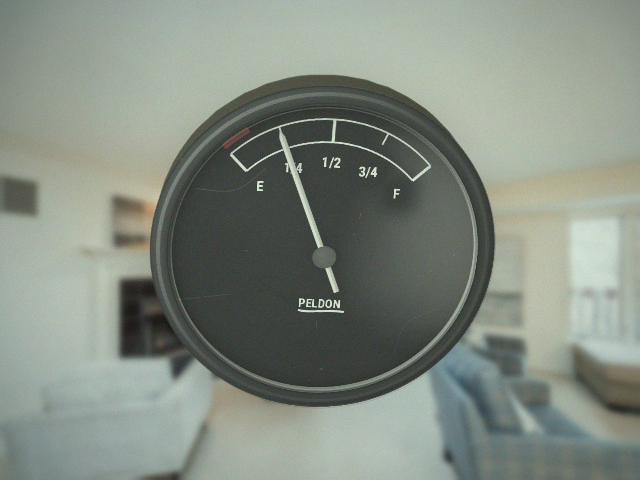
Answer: 0.25
